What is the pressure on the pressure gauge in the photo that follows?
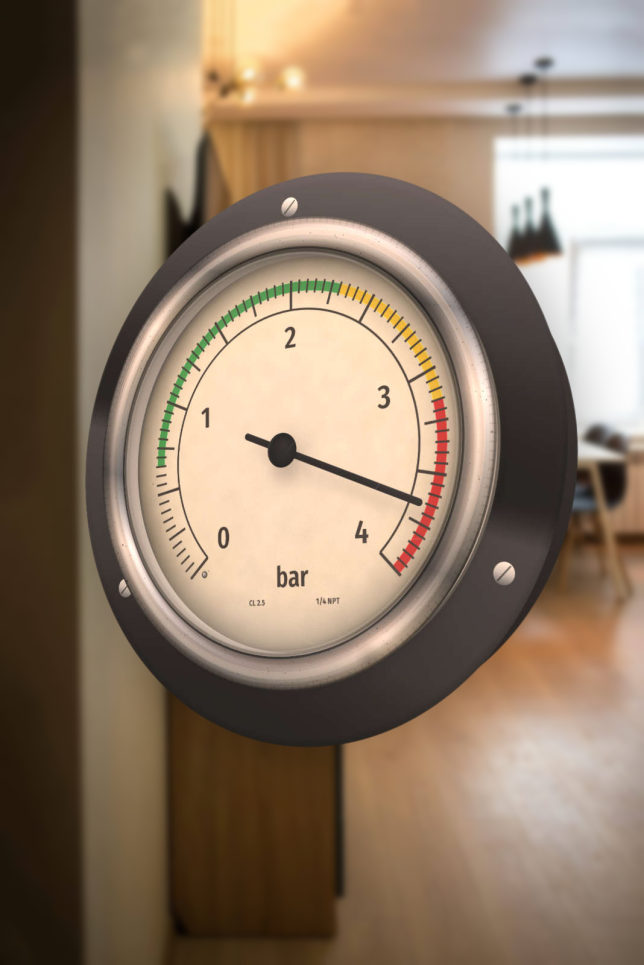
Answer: 3.65 bar
